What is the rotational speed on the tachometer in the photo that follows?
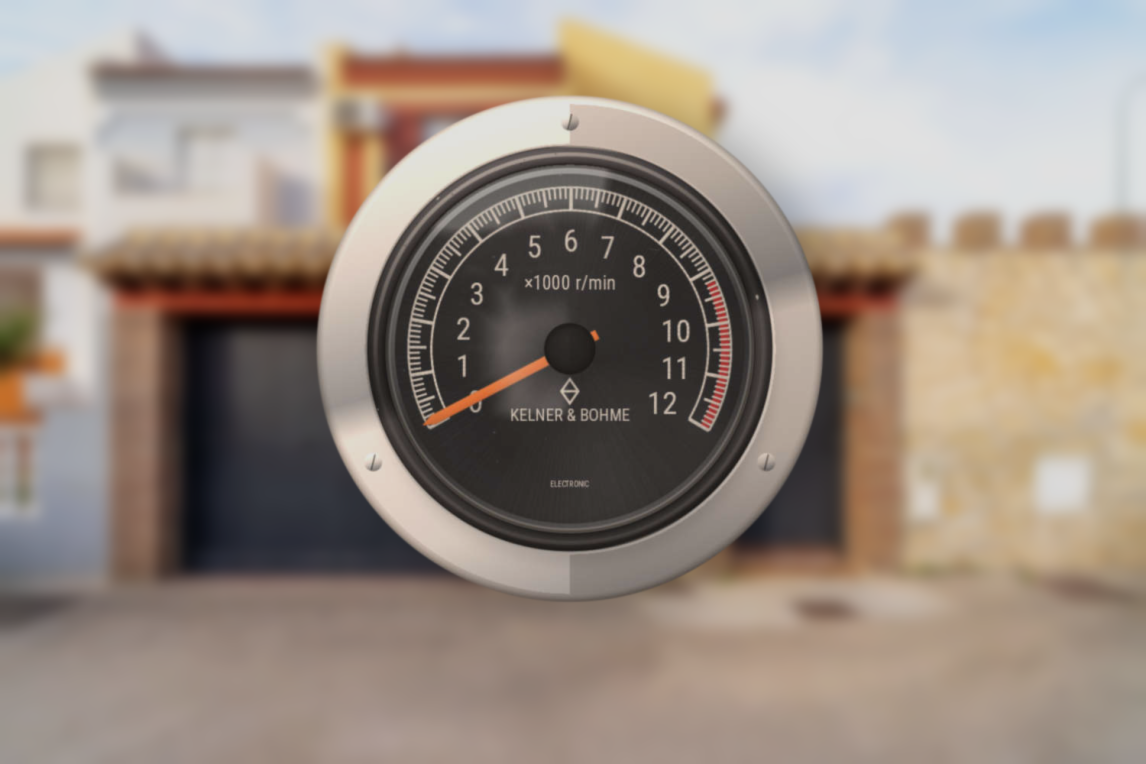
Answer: 100 rpm
